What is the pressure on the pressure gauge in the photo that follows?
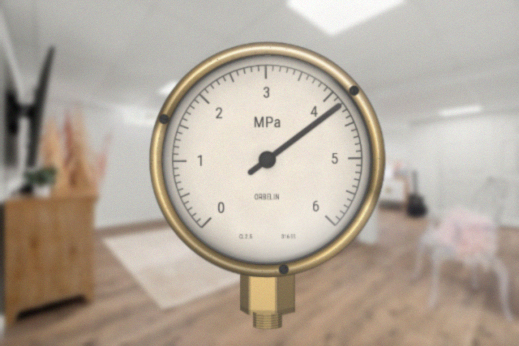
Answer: 4.2 MPa
